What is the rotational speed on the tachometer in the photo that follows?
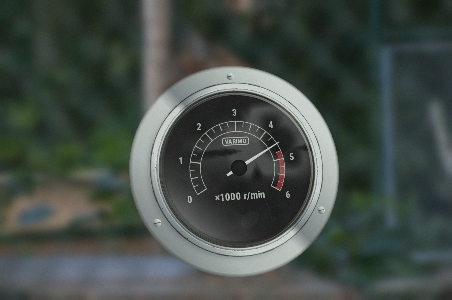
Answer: 4500 rpm
